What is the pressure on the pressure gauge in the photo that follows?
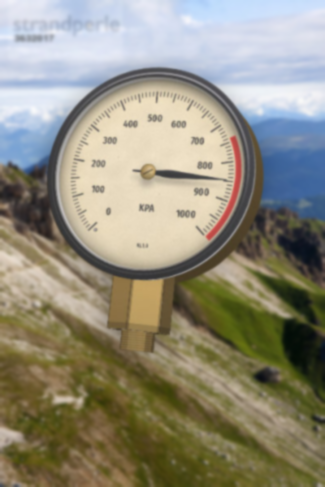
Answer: 850 kPa
